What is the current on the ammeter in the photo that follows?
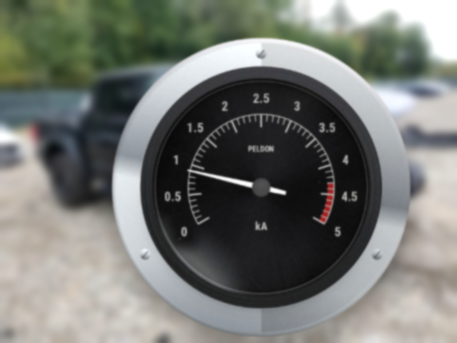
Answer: 0.9 kA
